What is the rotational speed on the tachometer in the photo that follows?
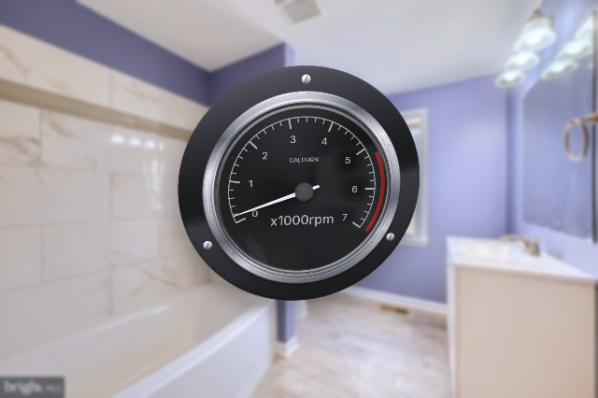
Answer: 200 rpm
